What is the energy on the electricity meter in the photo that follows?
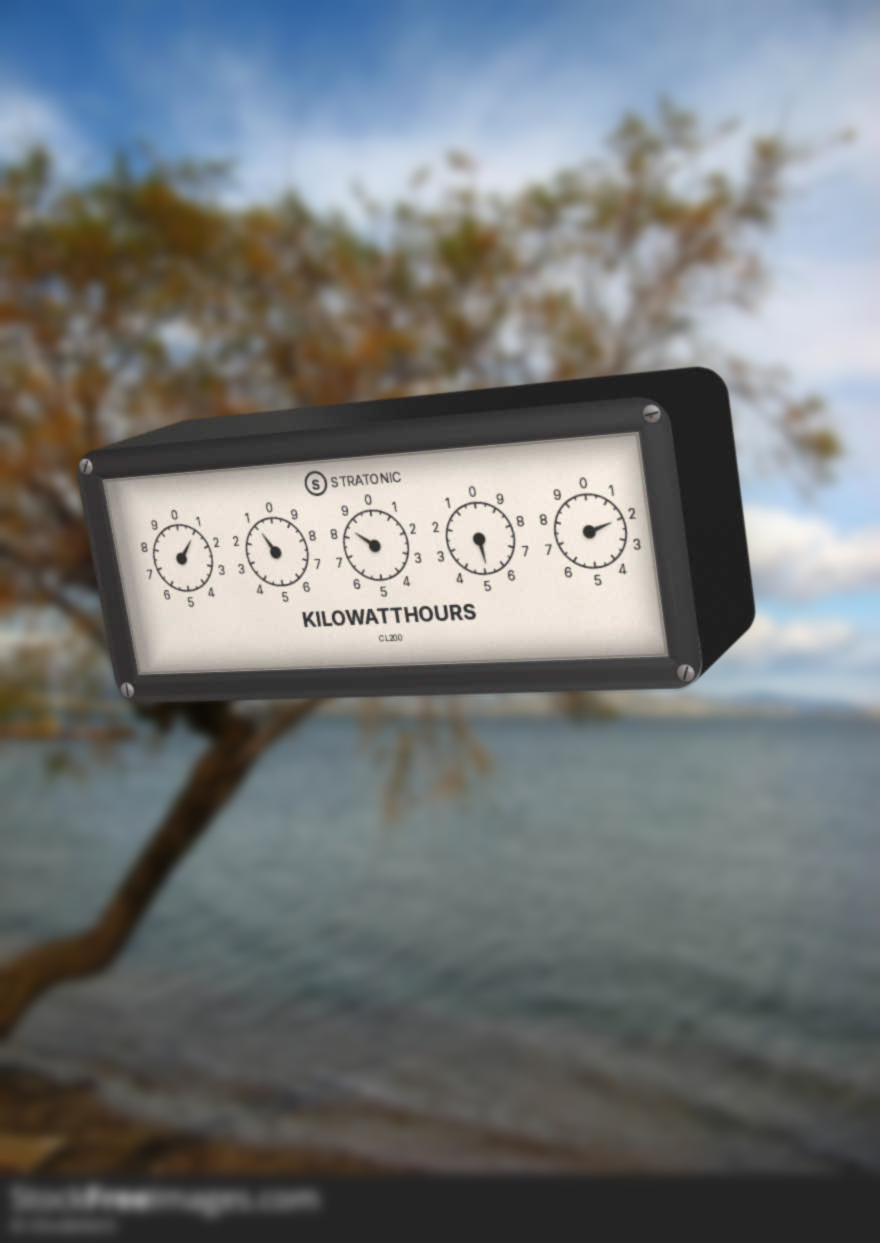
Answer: 10852 kWh
